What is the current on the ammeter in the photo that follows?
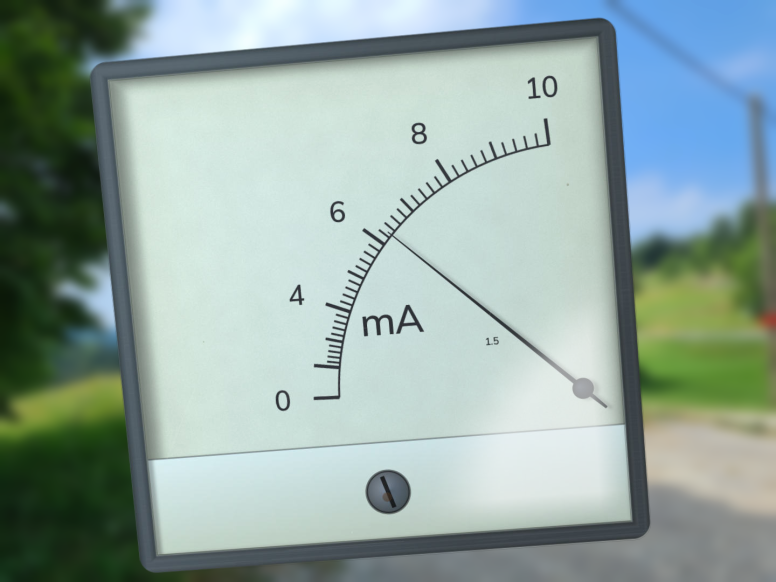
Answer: 6.3 mA
